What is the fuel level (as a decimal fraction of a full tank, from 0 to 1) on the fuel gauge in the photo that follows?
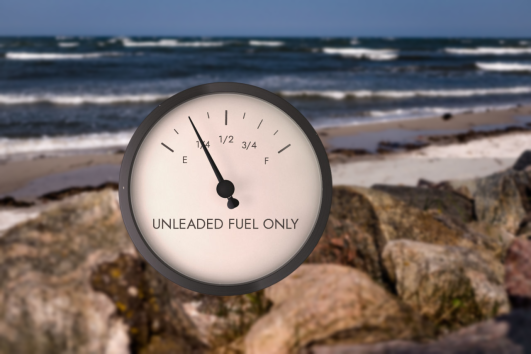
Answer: 0.25
